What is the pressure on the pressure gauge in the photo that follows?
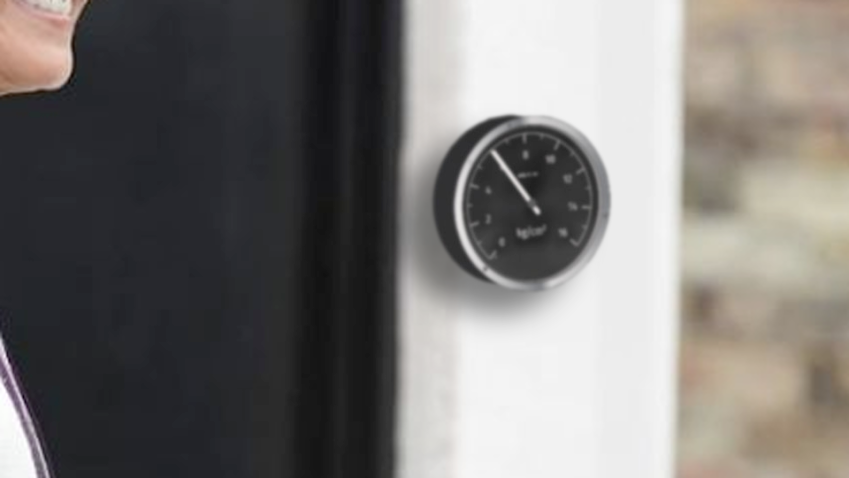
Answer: 6 kg/cm²
